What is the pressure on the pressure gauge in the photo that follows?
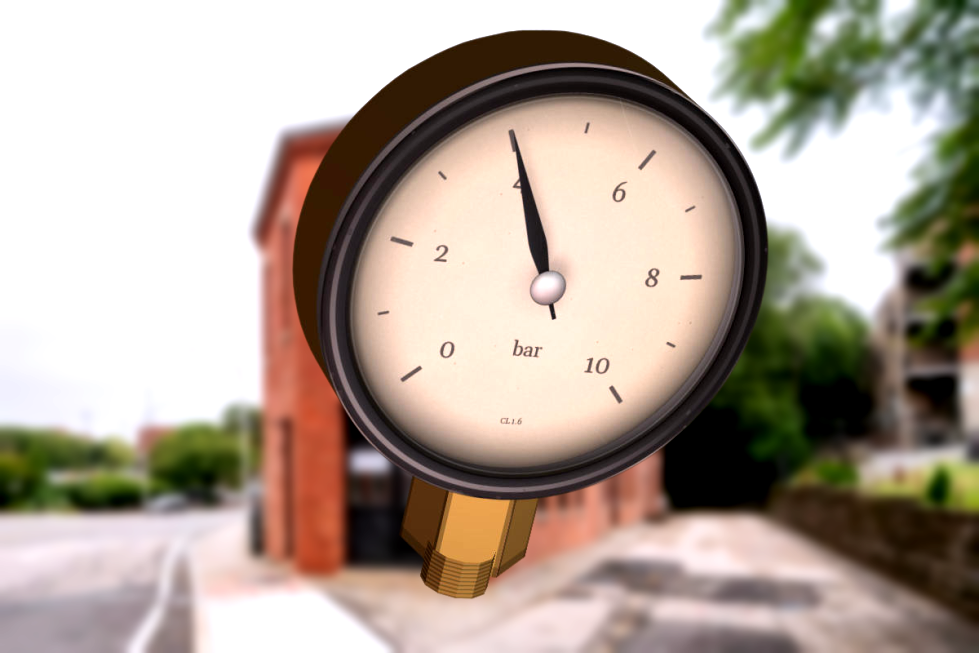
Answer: 4 bar
